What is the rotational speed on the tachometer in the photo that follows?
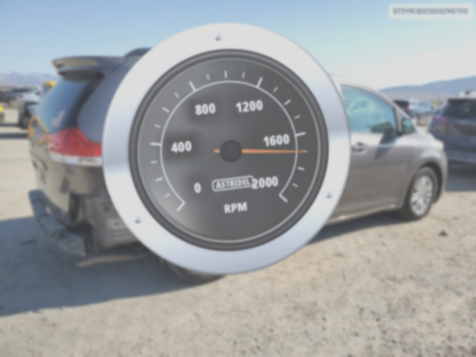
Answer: 1700 rpm
